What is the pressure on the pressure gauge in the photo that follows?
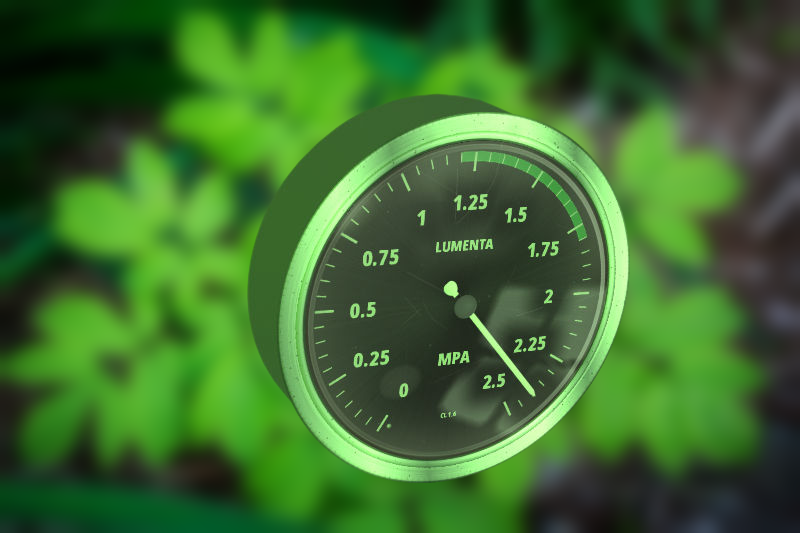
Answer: 2.4 MPa
